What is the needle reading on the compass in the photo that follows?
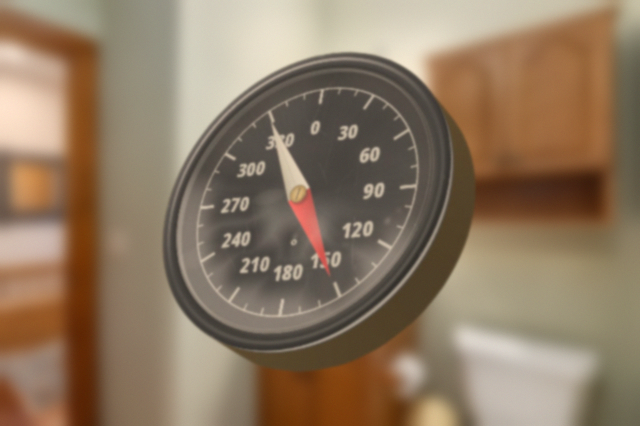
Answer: 150 °
